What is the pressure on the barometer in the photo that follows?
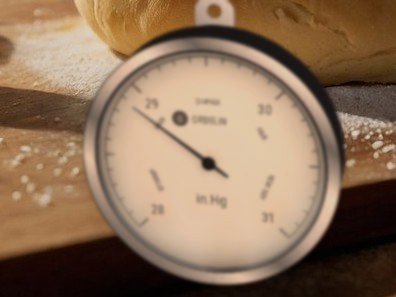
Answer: 28.9 inHg
